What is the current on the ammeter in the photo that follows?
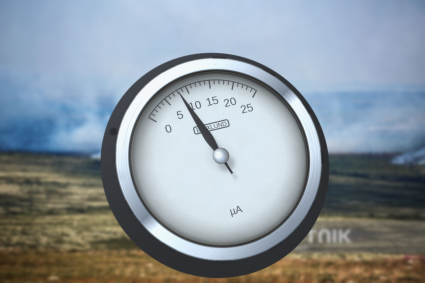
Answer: 8 µA
